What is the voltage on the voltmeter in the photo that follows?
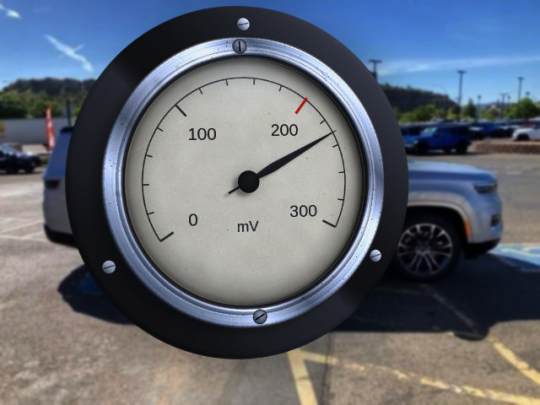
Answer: 230 mV
